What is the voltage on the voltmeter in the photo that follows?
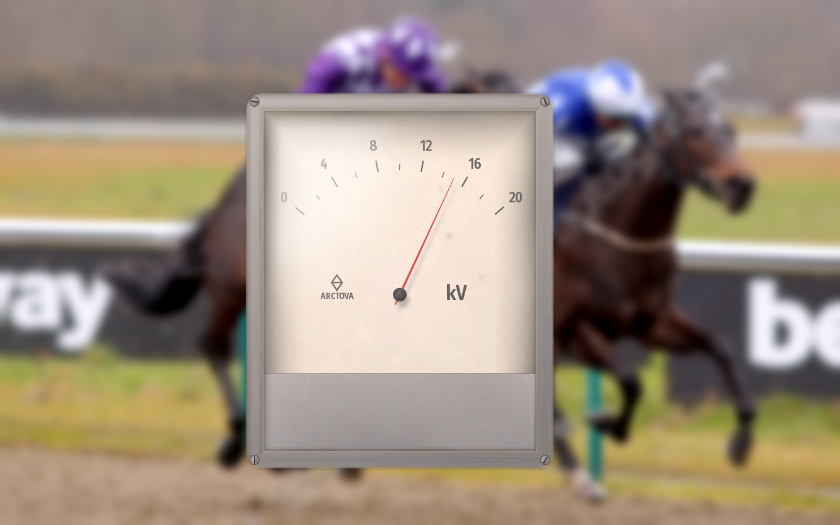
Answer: 15 kV
